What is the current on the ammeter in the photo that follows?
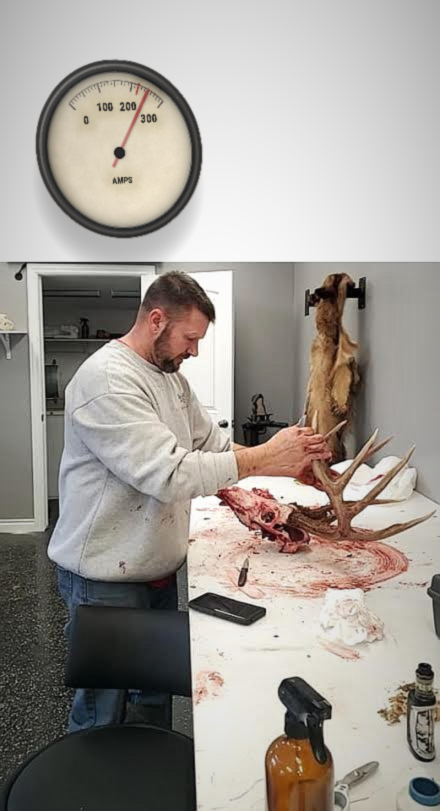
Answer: 250 A
